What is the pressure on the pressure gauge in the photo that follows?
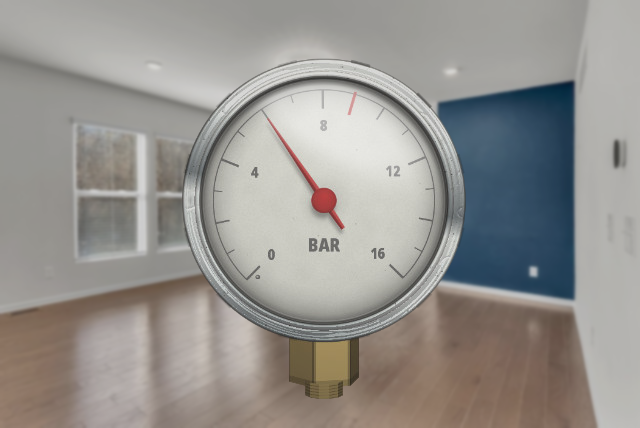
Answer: 6 bar
